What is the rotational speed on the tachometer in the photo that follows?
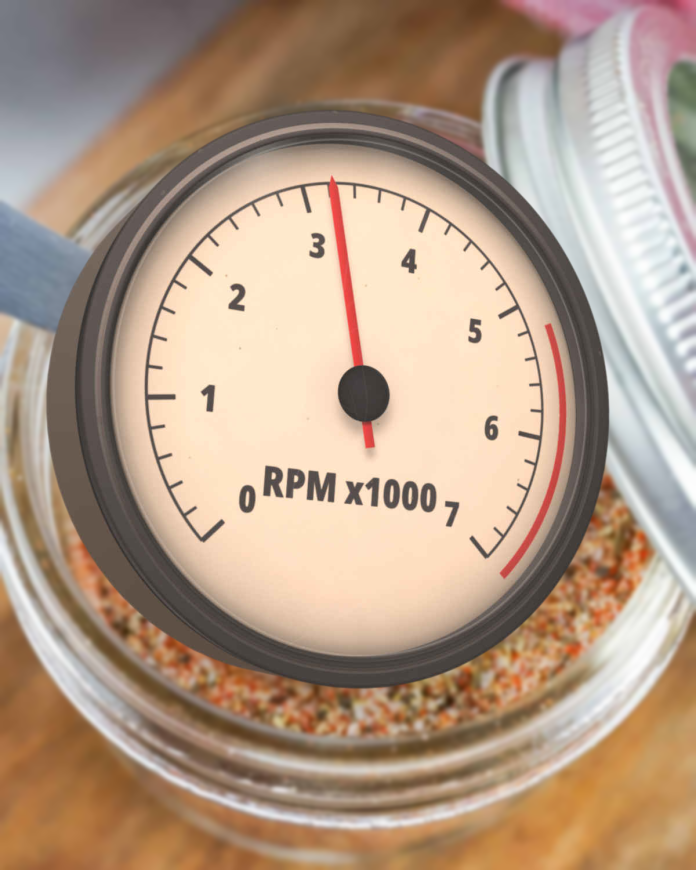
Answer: 3200 rpm
